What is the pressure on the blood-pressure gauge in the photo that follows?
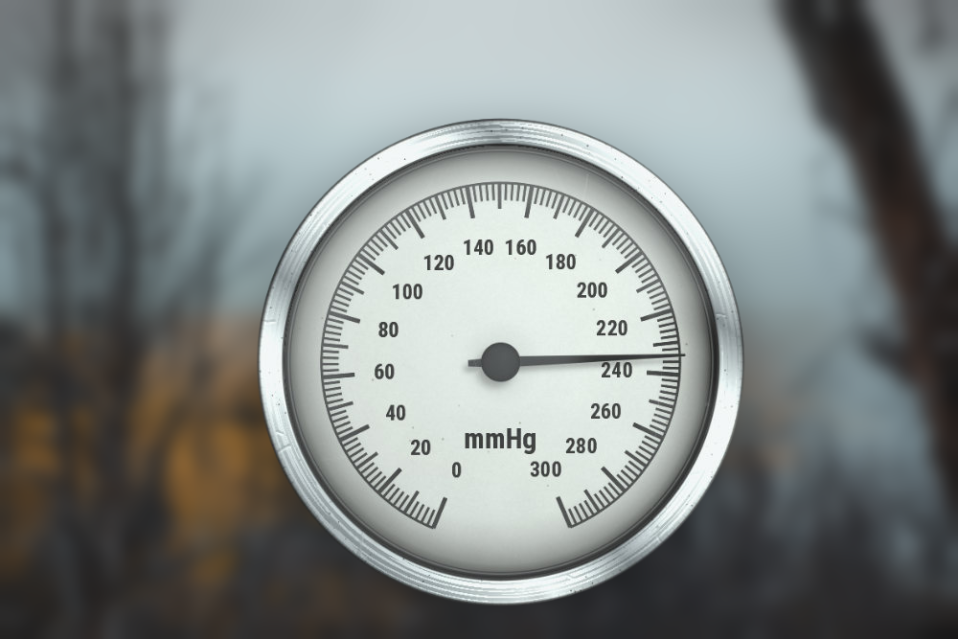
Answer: 234 mmHg
